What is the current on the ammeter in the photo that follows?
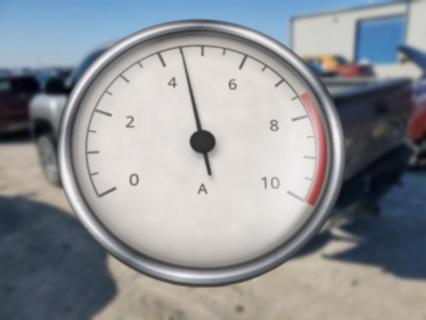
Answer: 4.5 A
